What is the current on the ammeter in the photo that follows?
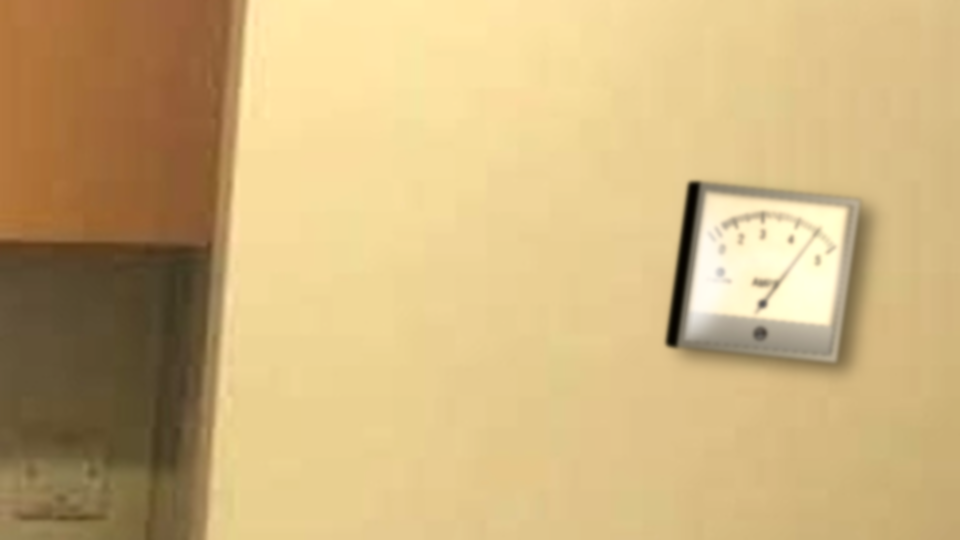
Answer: 4.5 A
